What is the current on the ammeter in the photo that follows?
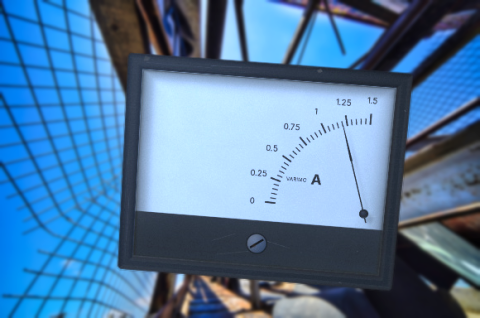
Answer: 1.2 A
